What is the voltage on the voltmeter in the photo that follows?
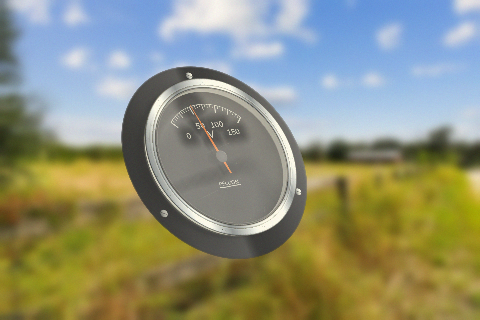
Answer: 50 V
